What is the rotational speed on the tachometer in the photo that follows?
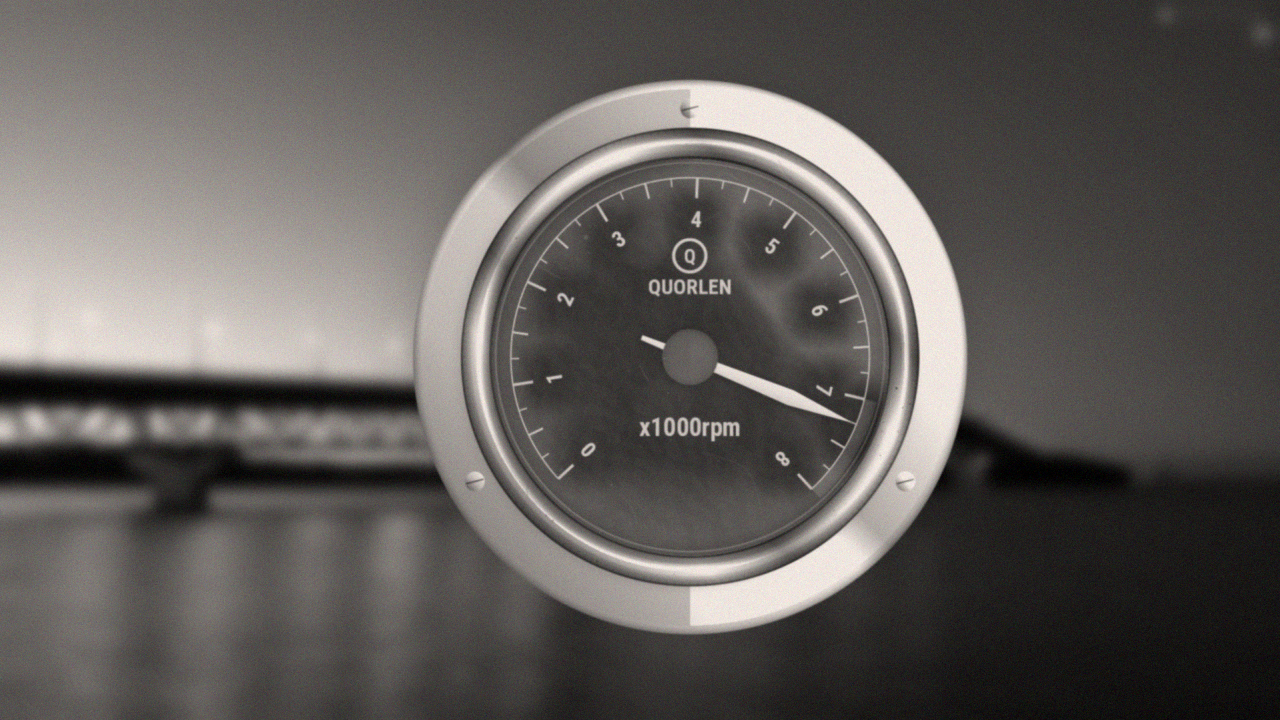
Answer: 7250 rpm
